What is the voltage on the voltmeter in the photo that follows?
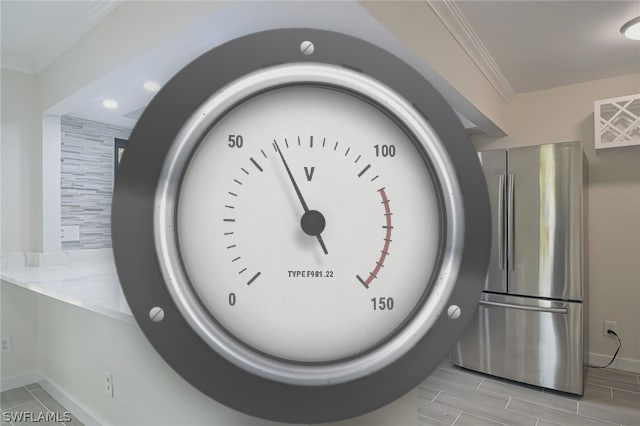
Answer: 60 V
